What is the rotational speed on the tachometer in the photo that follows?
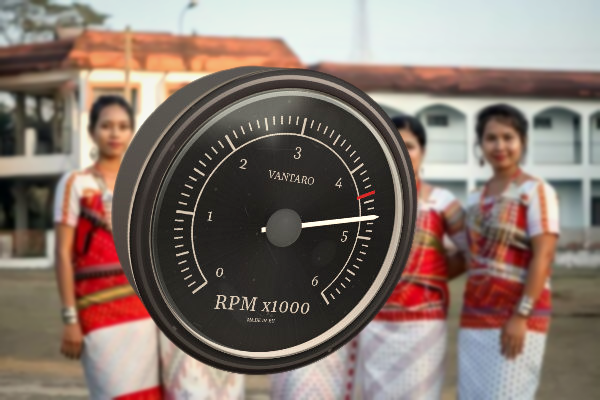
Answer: 4700 rpm
